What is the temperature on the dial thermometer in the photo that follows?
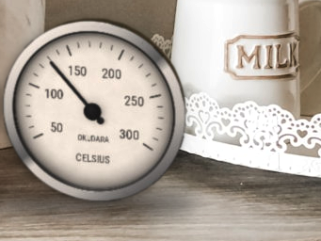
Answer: 130 °C
